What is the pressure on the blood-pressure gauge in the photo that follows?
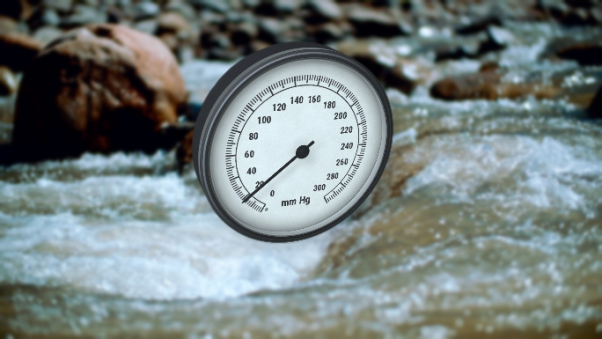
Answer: 20 mmHg
